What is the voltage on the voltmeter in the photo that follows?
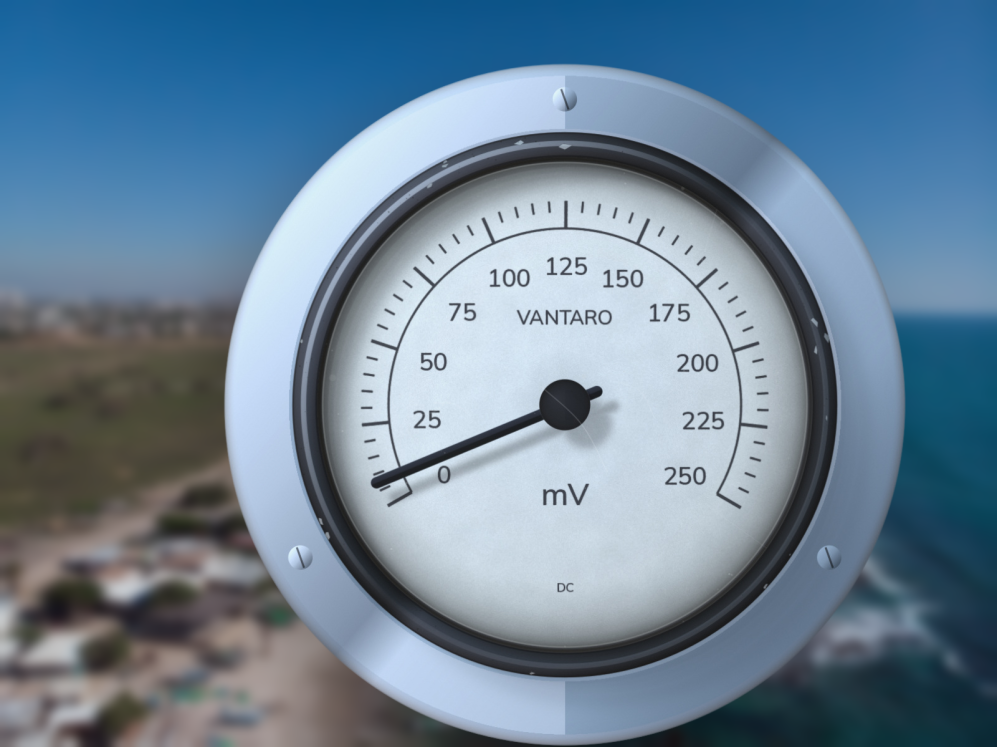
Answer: 7.5 mV
